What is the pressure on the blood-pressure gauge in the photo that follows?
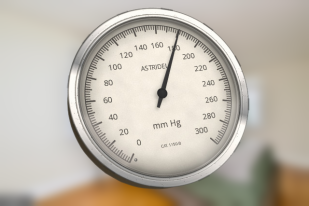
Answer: 180 mmHg
